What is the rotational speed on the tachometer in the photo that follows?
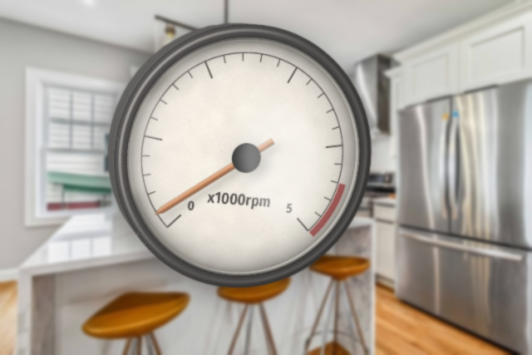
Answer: 200 rpm
